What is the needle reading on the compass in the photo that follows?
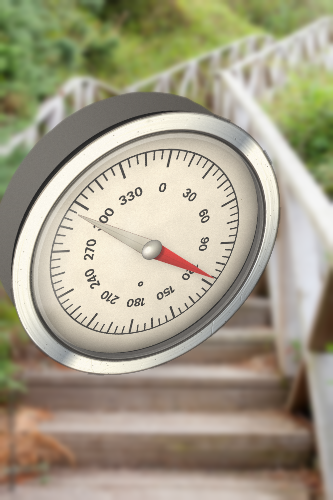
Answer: 115 °
